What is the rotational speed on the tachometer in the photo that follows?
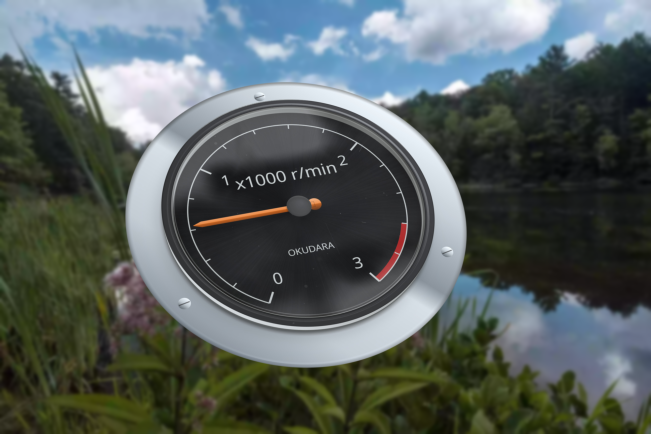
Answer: 600 rpm
